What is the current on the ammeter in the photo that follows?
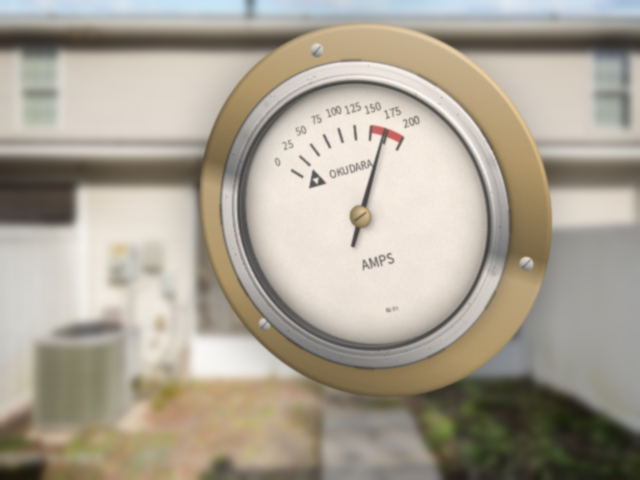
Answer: 175 A
